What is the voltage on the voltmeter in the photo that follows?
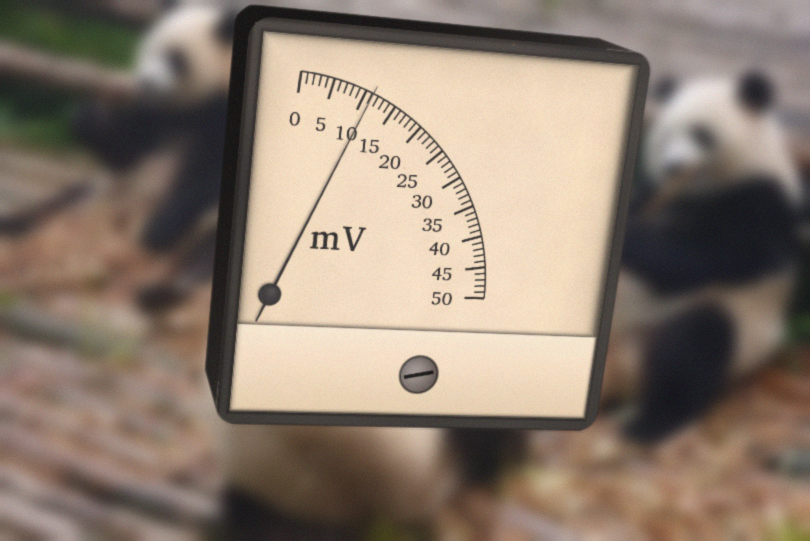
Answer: 11 mV
